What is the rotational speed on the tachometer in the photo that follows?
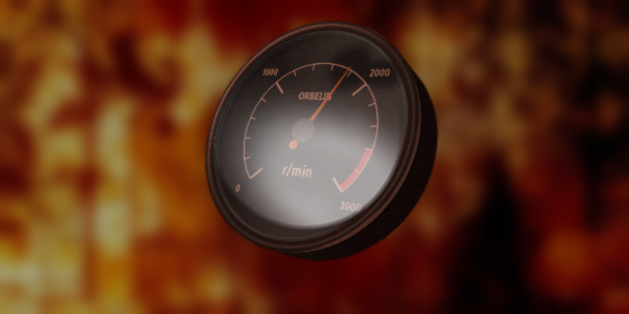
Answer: 1800 rpm
